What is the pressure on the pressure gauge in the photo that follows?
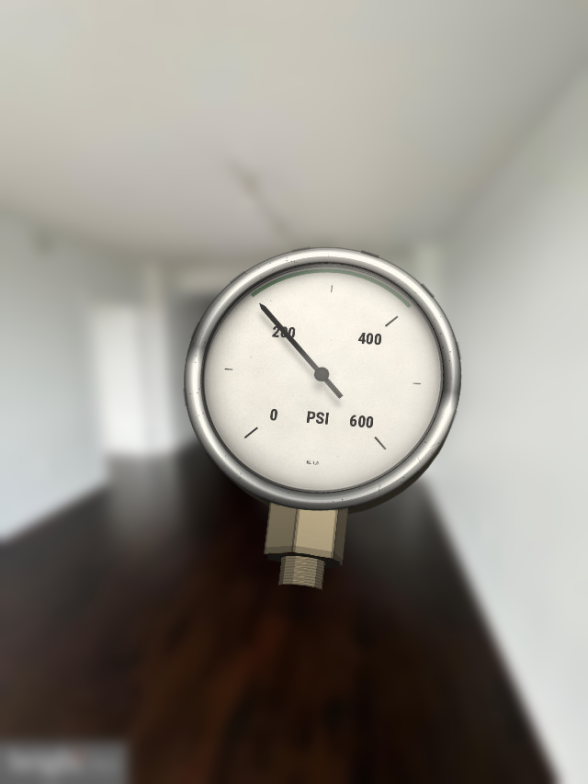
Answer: 200 psi
